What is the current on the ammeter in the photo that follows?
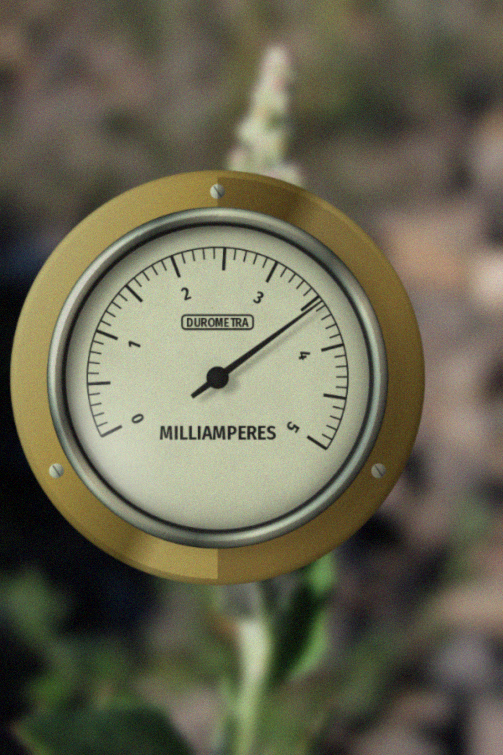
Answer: 3.55 mA
